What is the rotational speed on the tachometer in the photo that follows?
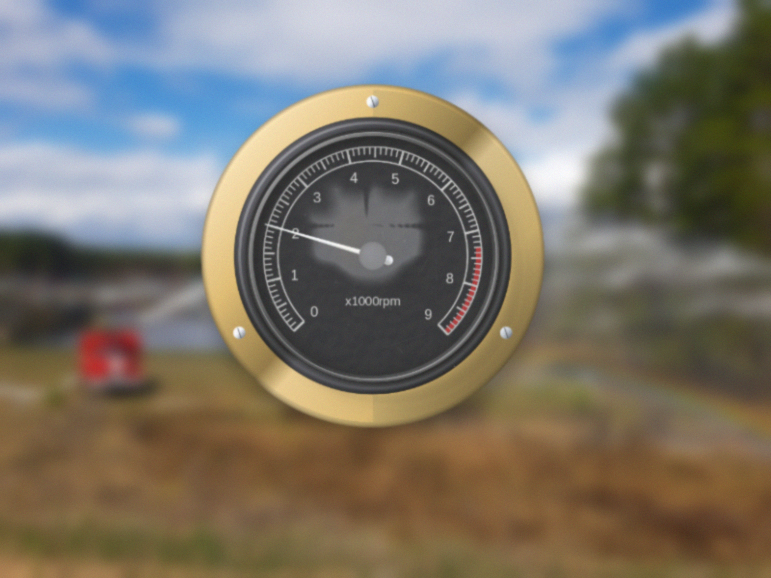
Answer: 2000 rpm
